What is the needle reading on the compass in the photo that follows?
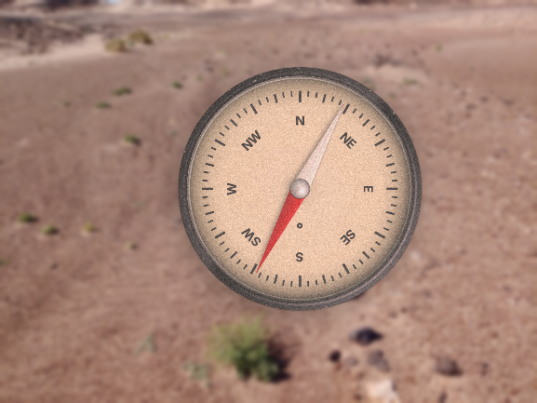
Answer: 207.5 °
